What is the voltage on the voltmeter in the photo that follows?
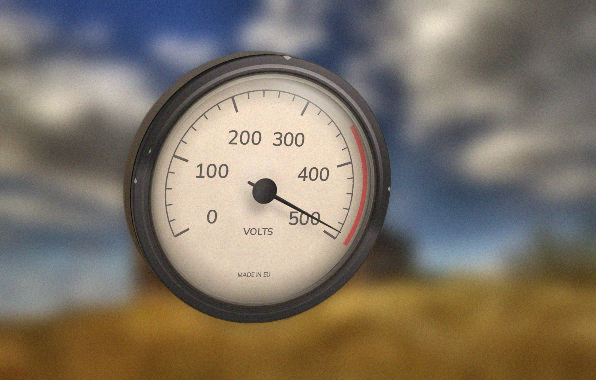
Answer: 490 V
